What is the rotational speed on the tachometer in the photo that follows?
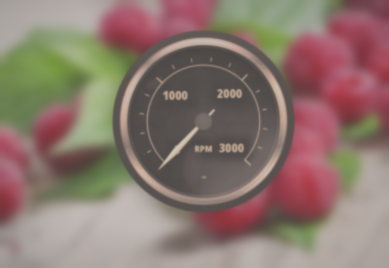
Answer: 0 rpm
